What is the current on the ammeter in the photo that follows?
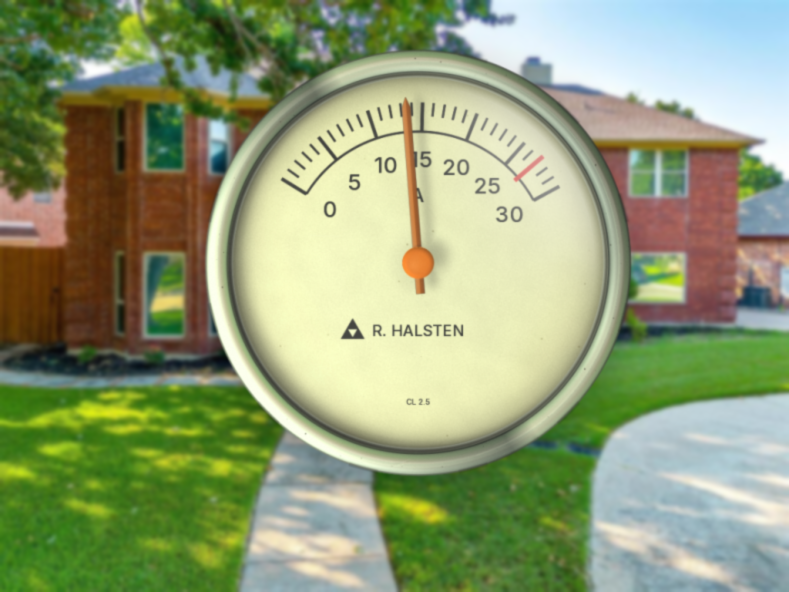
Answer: 13.5 A
